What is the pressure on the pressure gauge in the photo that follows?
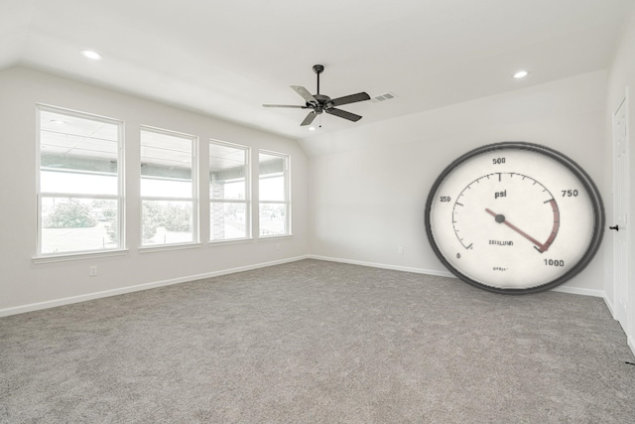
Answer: 975 psi
